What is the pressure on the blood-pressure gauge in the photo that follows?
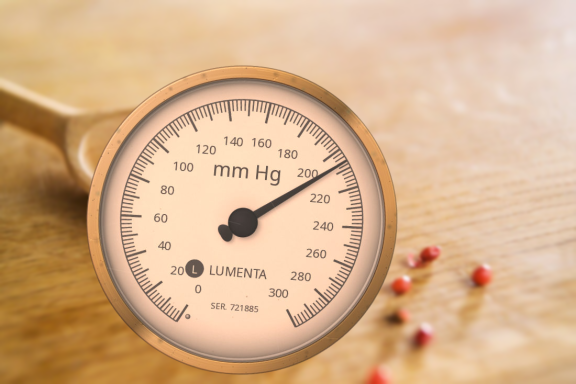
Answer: 206 mmHg
